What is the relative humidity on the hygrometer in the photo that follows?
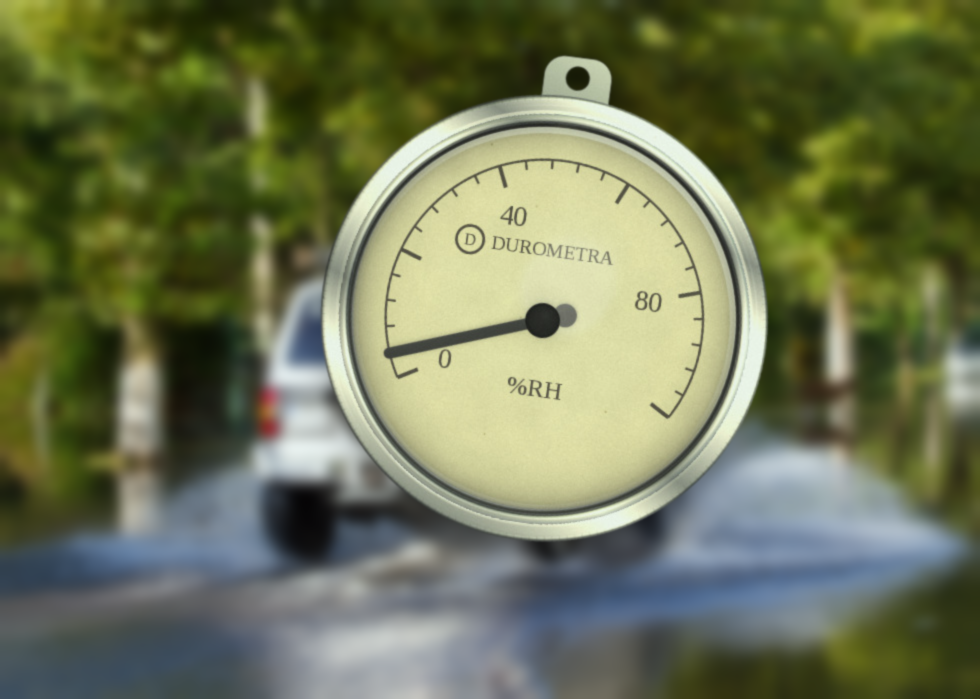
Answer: 4 %
